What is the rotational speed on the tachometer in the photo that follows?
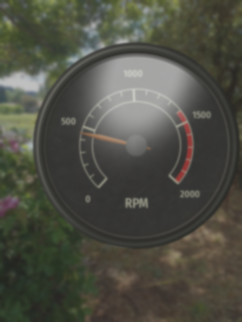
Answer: 450 rpm
